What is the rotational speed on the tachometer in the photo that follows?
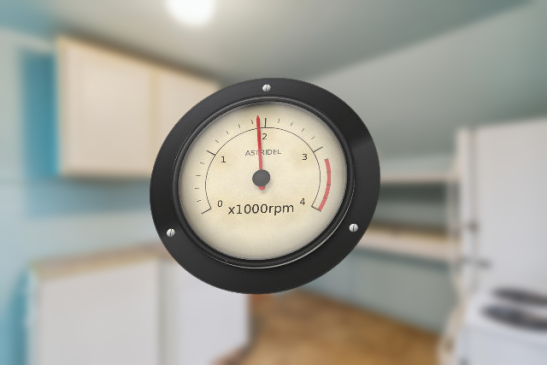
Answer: 1900 rpm
